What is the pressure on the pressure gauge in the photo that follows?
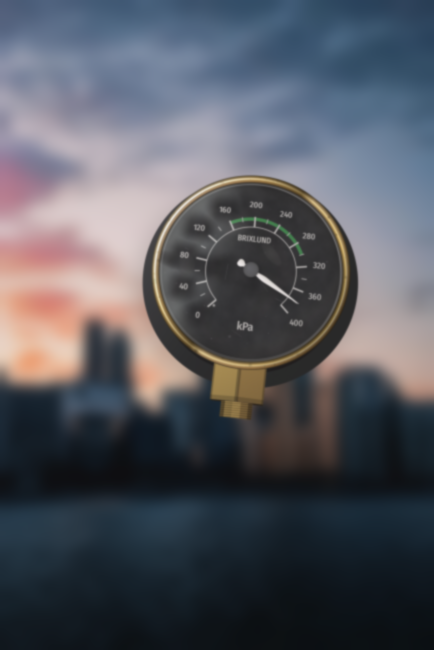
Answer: 380 kPa
